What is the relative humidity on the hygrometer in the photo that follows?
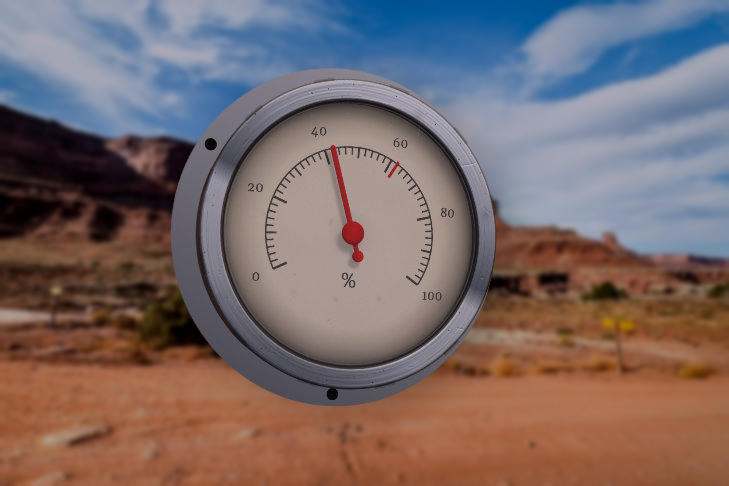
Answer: 42 %
